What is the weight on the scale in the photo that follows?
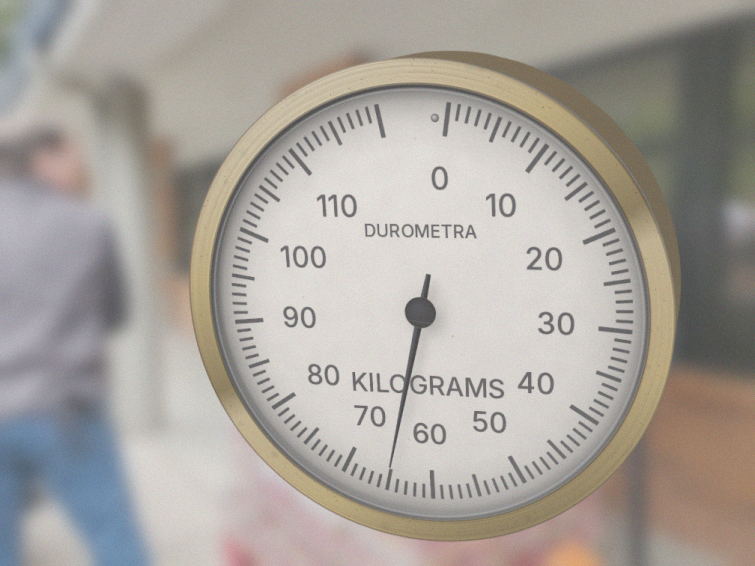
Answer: 65 kg
